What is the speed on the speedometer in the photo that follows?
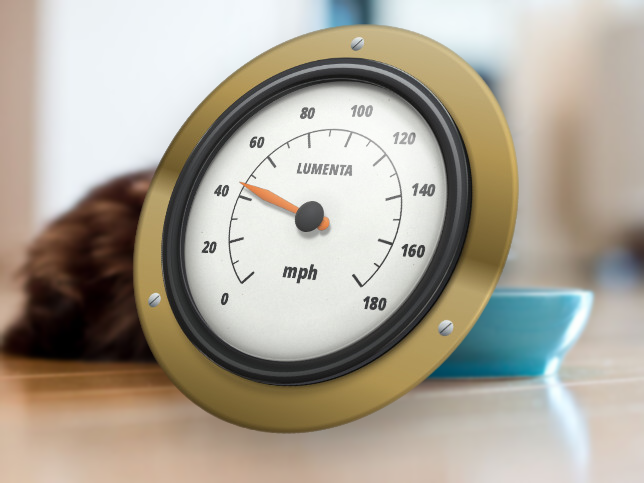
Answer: 45 mph
